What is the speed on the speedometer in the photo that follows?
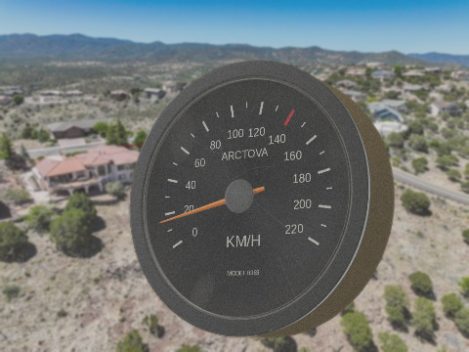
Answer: 15 km/h
